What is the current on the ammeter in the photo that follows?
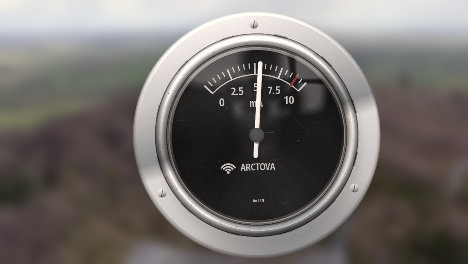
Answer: 5.5 mA
